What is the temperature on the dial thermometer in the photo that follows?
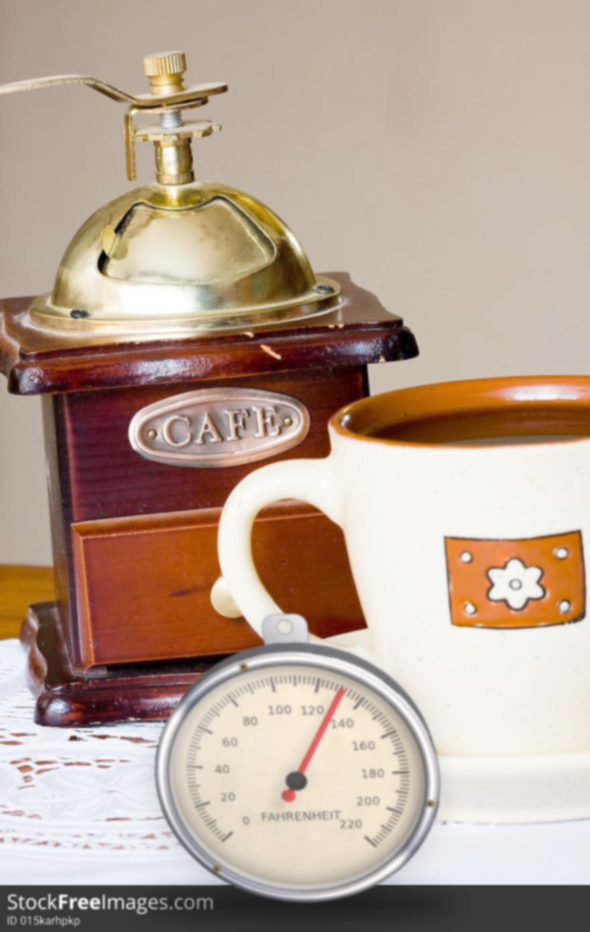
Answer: 130 °F
